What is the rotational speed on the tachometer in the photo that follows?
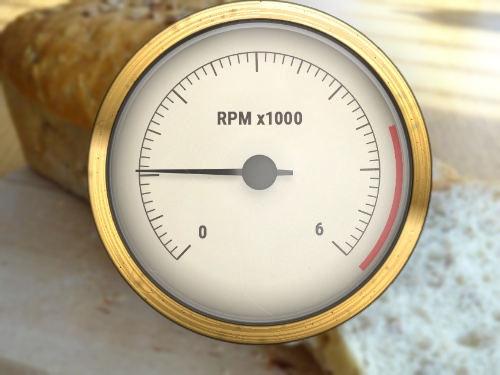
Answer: 1050 rpm
